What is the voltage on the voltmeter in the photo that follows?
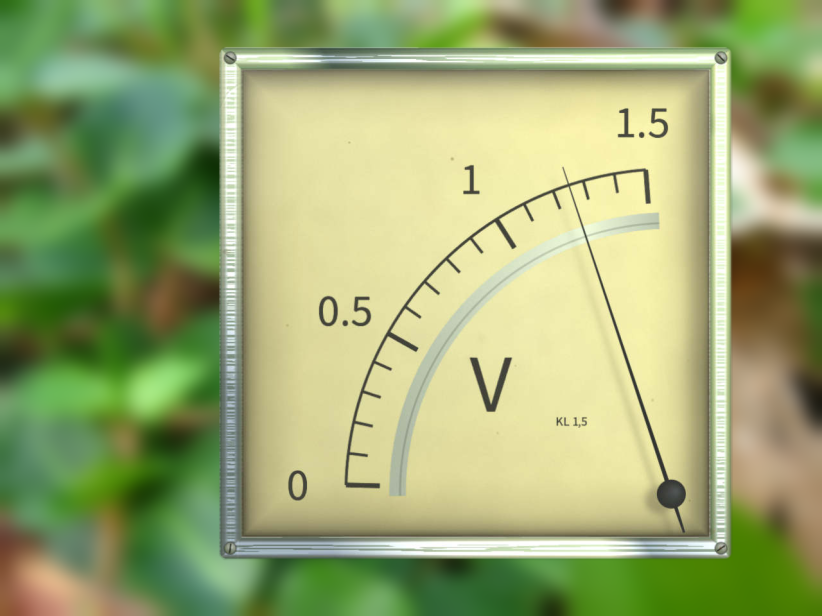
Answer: 1.25 V
